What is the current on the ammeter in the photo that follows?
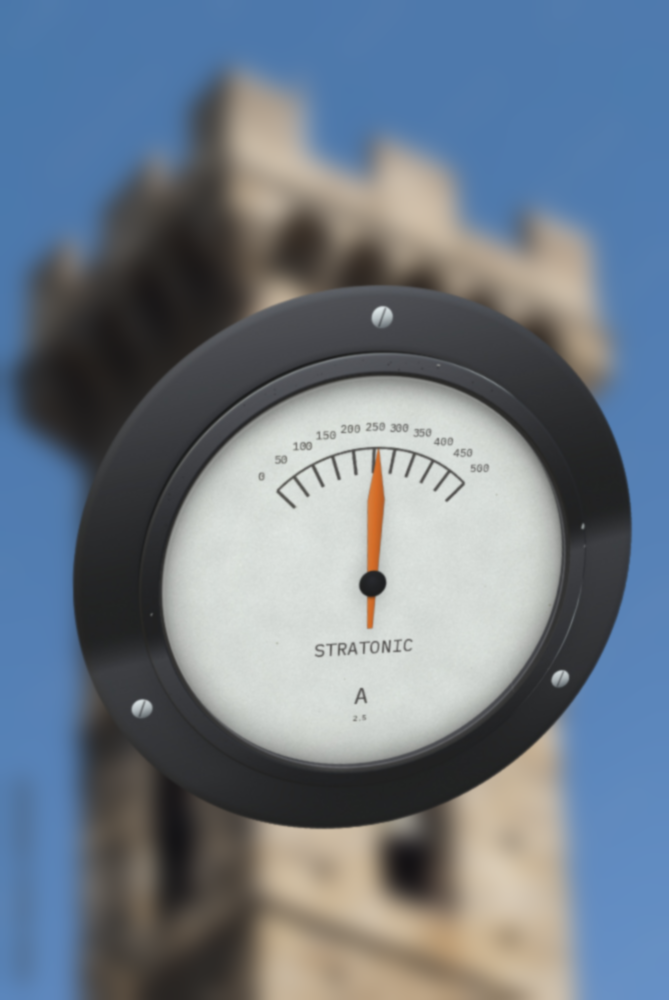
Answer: 250 A
